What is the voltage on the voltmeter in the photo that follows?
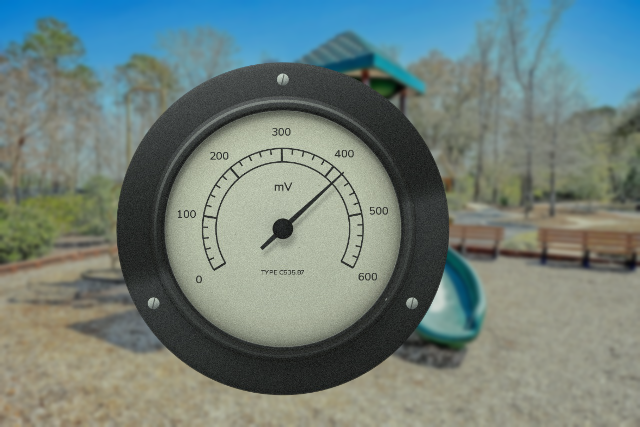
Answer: 420 mV
